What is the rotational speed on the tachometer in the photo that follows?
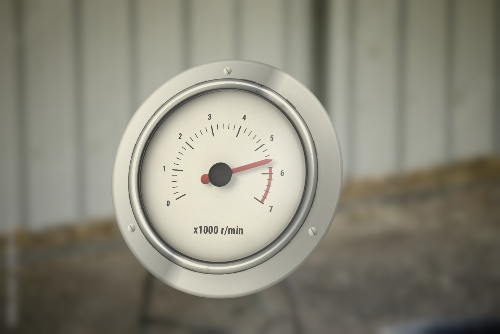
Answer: 5600 rpm
